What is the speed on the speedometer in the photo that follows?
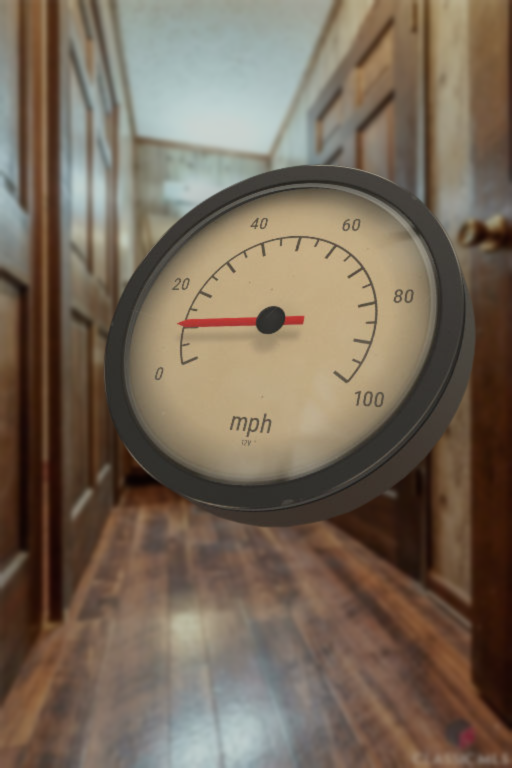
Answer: 10 mph
